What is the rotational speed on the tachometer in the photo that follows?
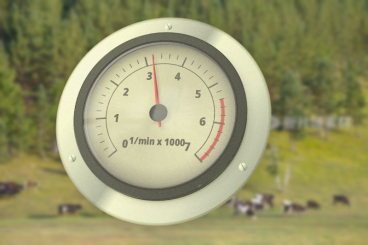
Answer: 3200 rpm
